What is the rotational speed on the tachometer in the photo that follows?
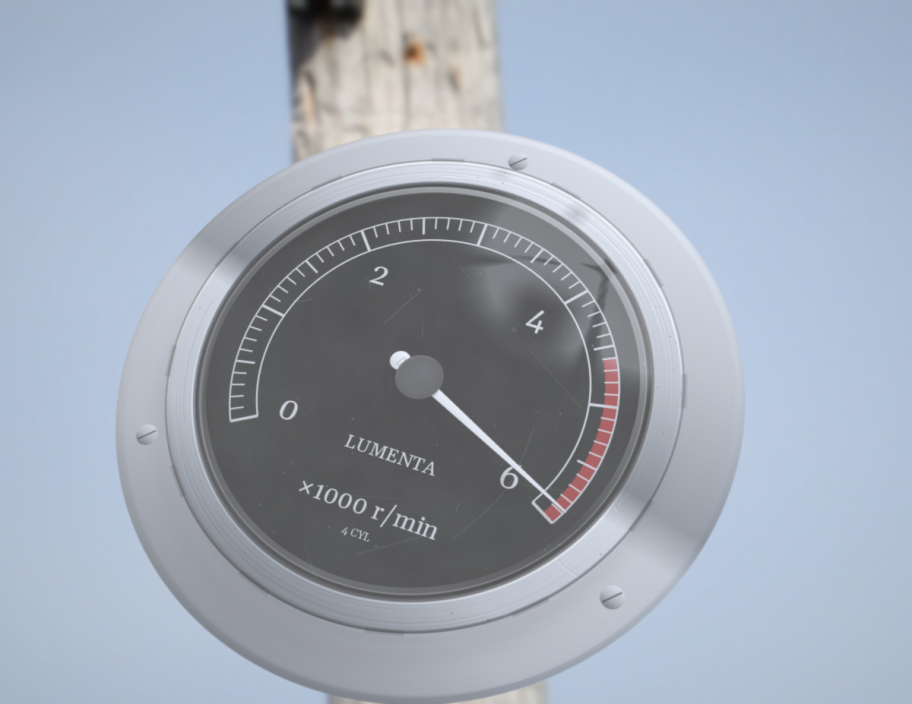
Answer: 5900 rpm
